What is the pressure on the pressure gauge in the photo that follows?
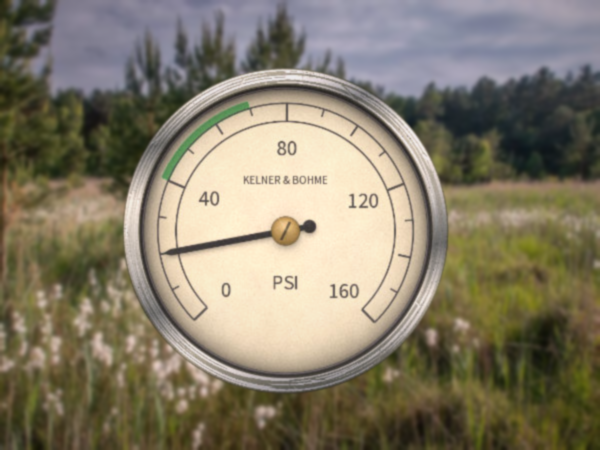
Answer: 20 psi
